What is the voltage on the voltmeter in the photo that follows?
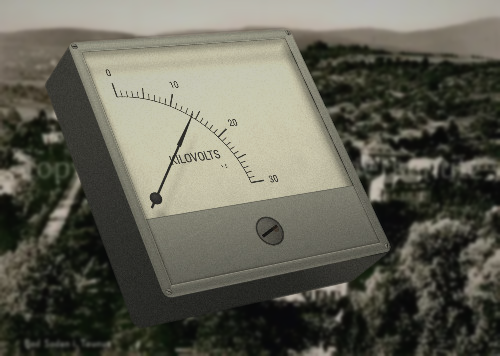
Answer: 14 kV
